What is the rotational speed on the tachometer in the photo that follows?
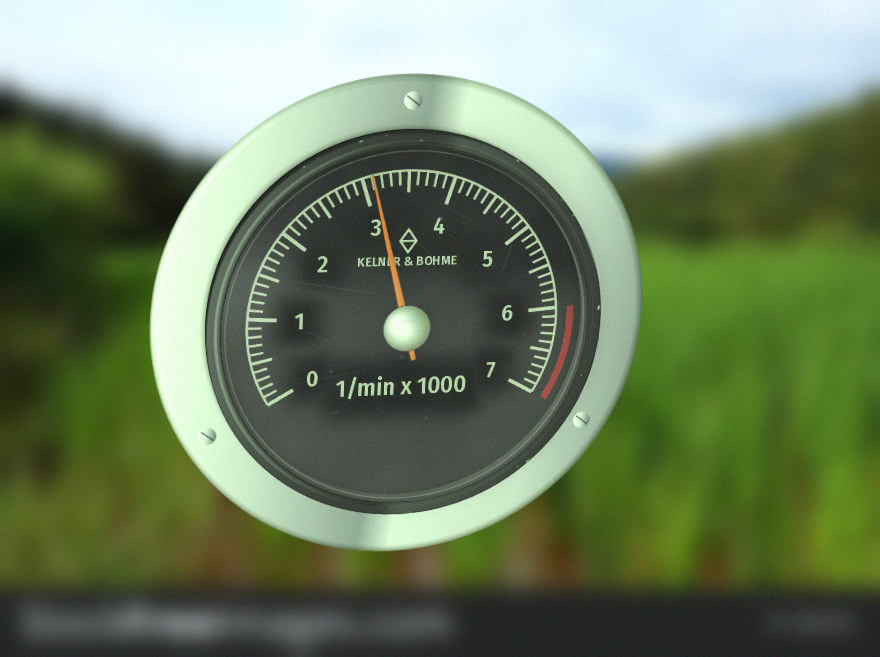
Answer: 3100 rpm
